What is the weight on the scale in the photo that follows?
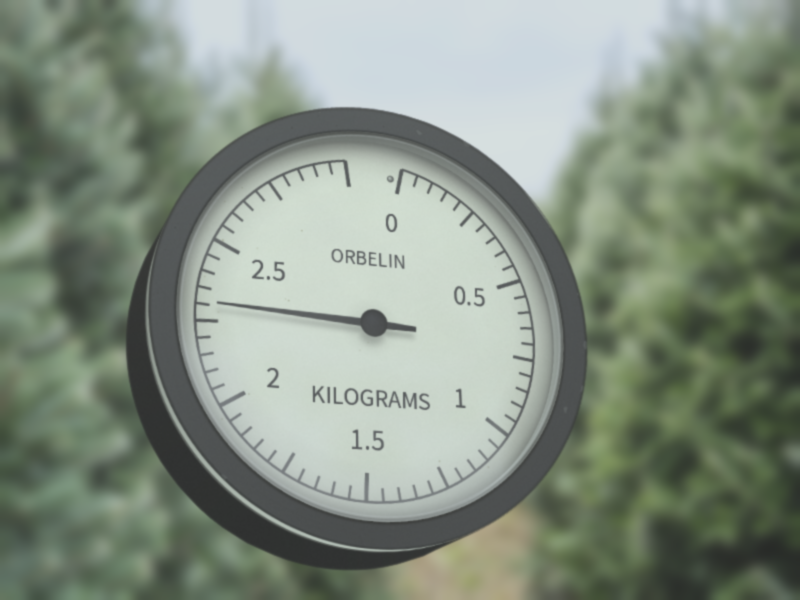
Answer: 2.3 kg
